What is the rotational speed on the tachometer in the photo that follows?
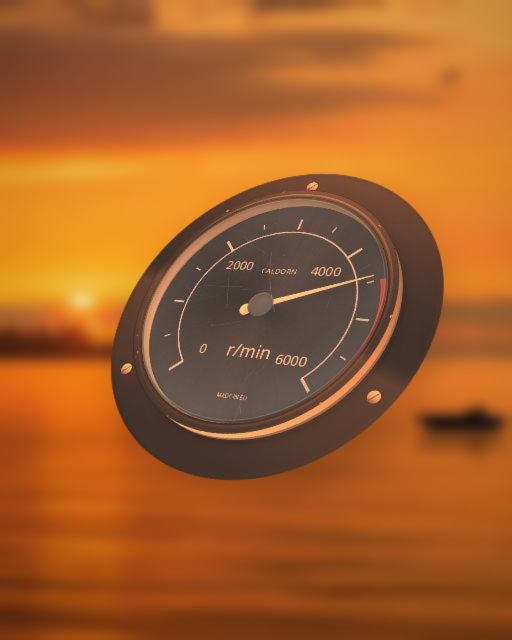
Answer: 4500 rpm
